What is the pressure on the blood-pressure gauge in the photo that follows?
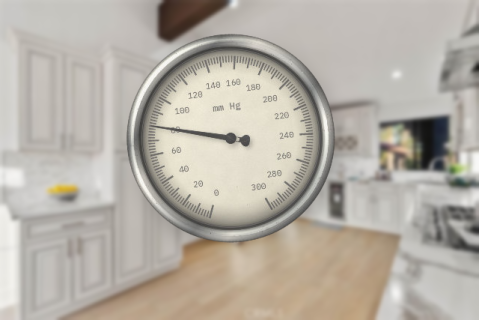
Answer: 80 mmHg
